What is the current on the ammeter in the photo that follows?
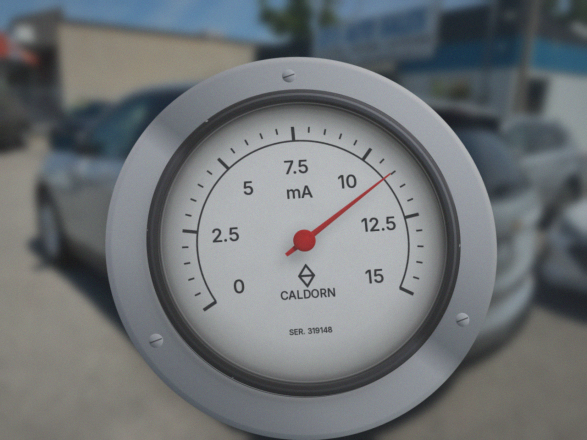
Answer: 11 mA
